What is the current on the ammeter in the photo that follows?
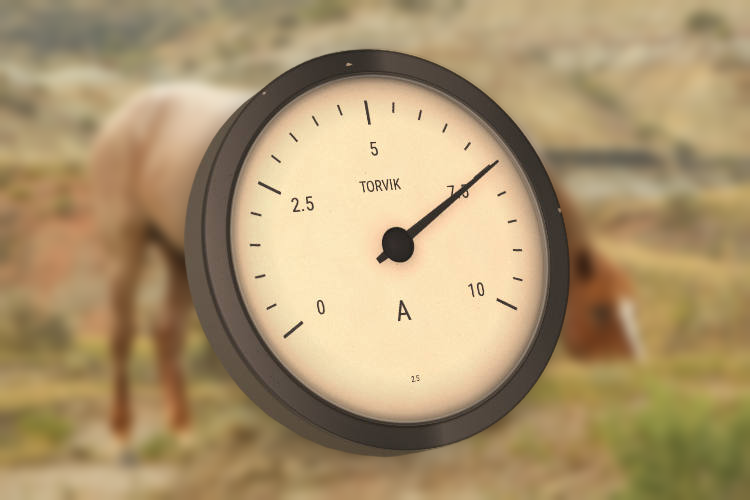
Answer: 7.5 A
